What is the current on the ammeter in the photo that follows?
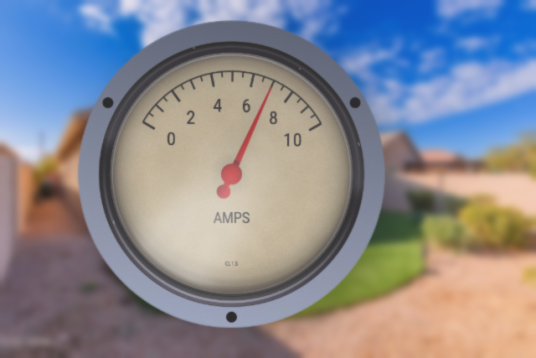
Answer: 7 A
